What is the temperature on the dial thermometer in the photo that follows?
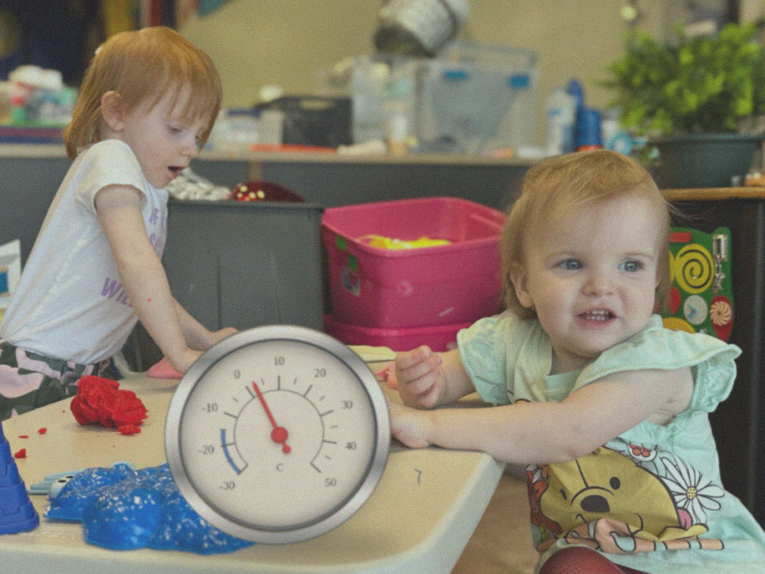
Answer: 2.5 °C
